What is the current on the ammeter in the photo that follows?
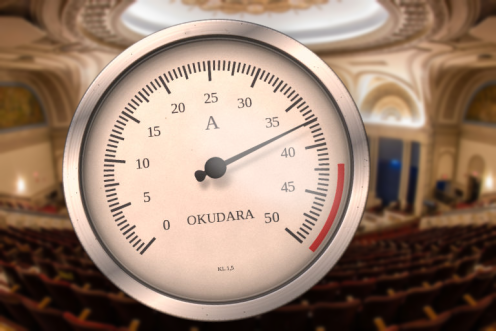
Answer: 37.5 A
